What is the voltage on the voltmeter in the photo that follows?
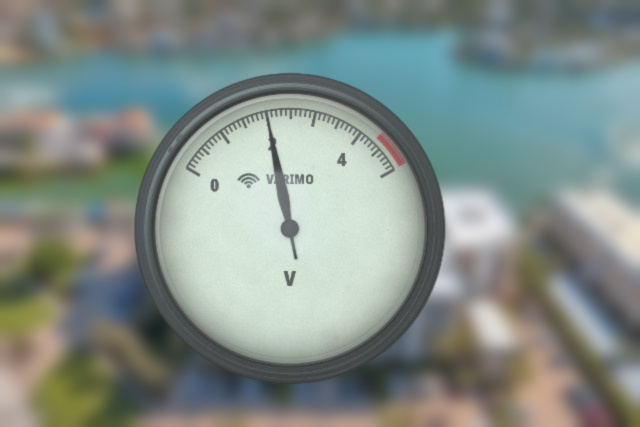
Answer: 2 V
